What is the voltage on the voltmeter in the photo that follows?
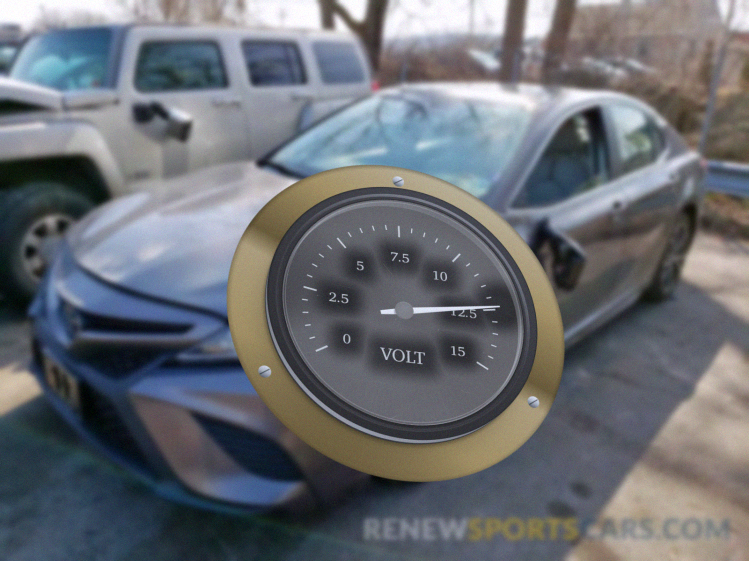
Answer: 12.5 V
